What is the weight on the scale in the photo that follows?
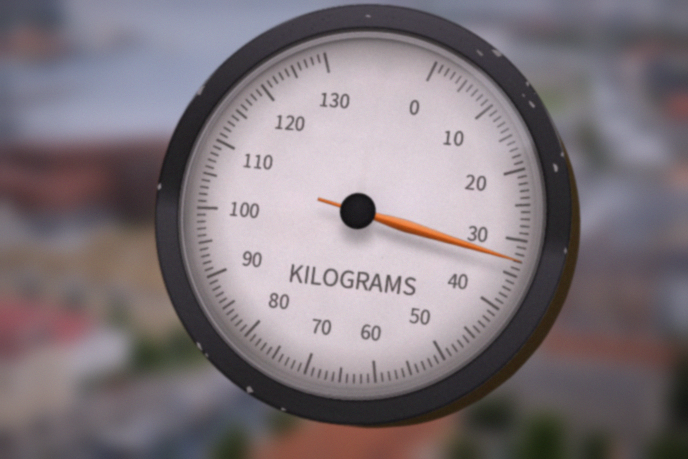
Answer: 33 kg
